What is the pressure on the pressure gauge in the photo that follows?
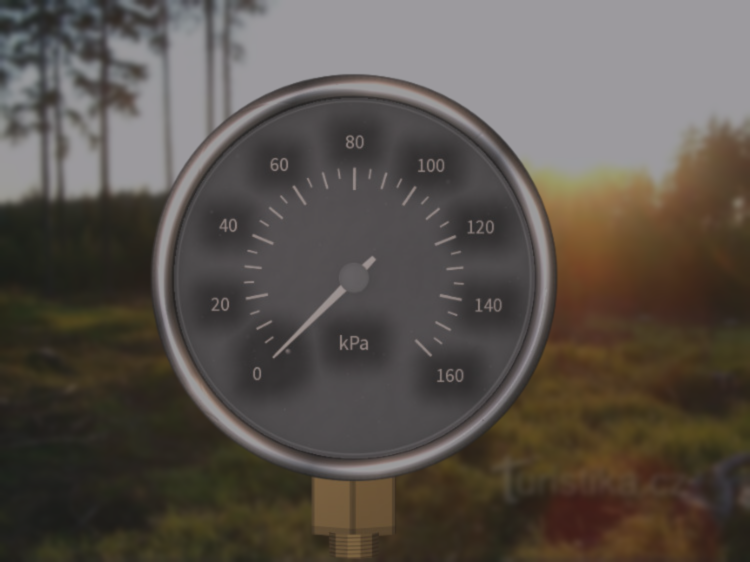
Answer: 0 kPa
